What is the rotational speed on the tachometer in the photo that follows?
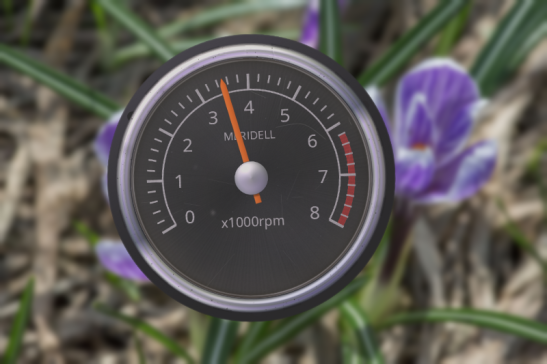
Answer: 3500 rpm
